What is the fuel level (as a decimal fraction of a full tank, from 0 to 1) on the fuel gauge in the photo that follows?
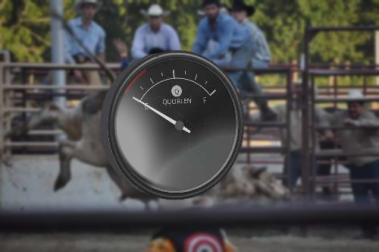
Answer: 0
